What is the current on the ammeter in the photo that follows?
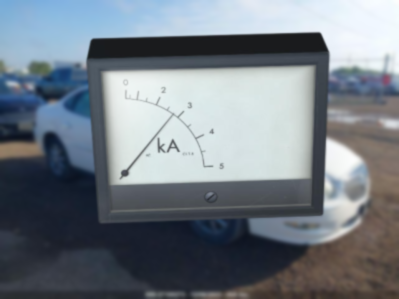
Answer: 2.75 kA
